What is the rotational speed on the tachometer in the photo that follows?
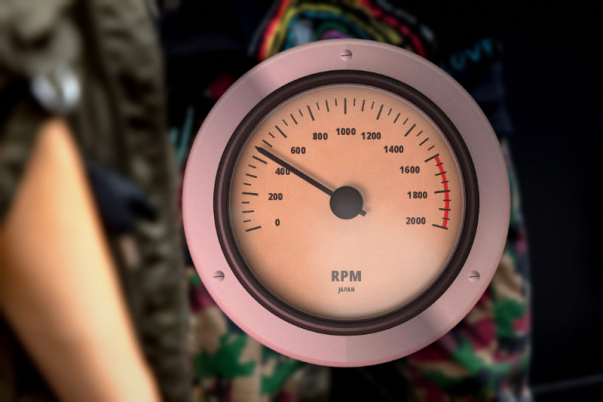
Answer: 450 rpm
